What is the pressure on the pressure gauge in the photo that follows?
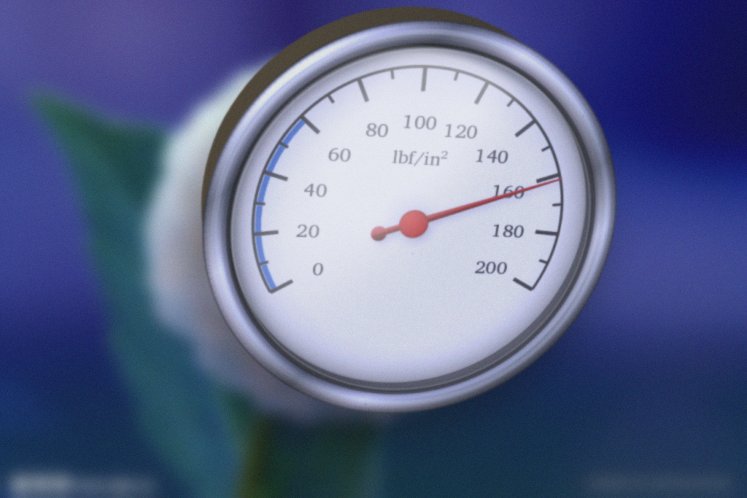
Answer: 160 psi
